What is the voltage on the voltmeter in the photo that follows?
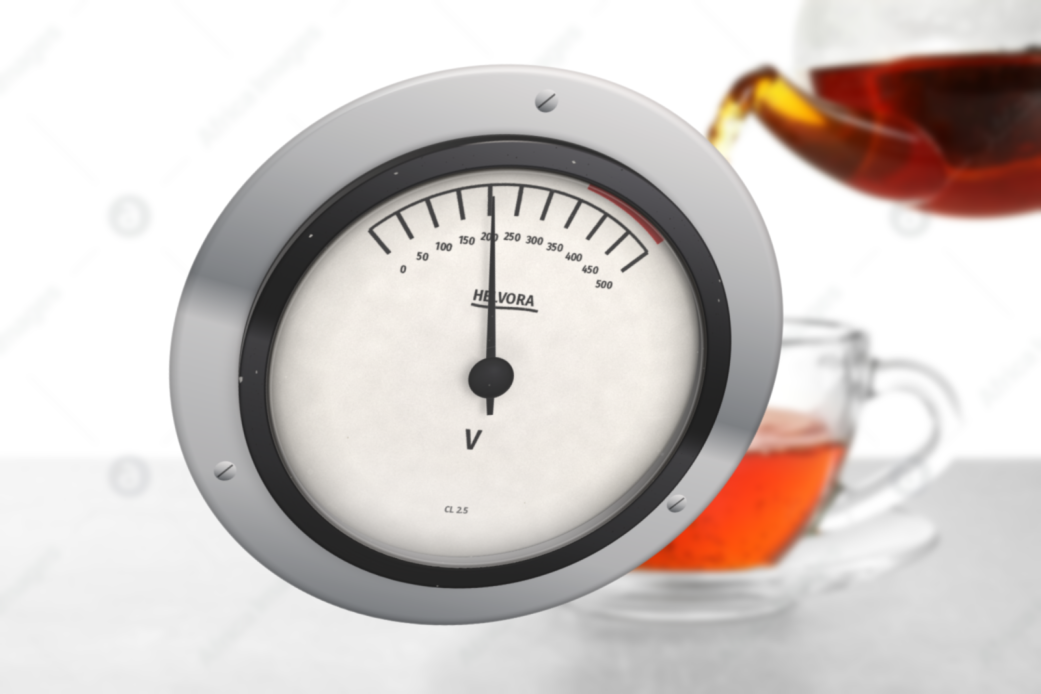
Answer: 200 V
